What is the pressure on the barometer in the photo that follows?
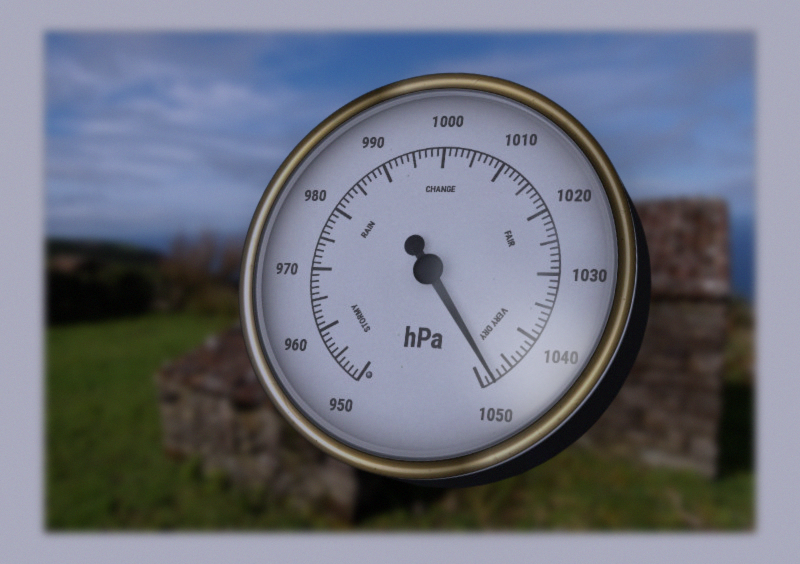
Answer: 1048 hPa
